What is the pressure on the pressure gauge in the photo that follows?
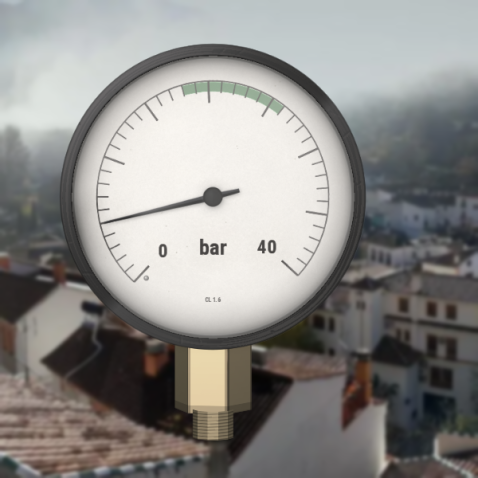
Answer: 5 bar
